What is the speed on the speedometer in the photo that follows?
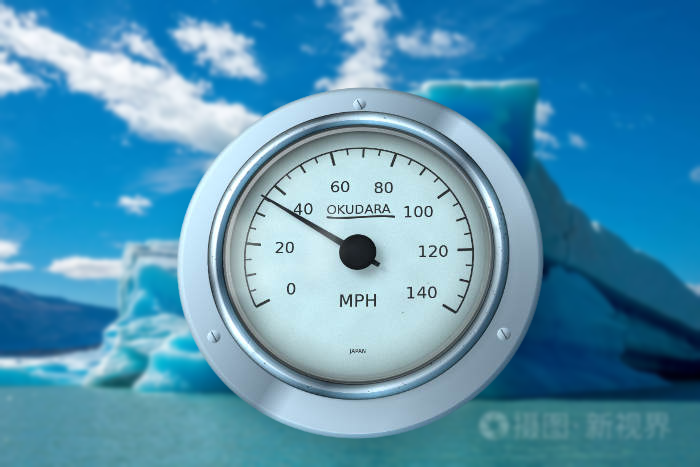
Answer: 35 mph
